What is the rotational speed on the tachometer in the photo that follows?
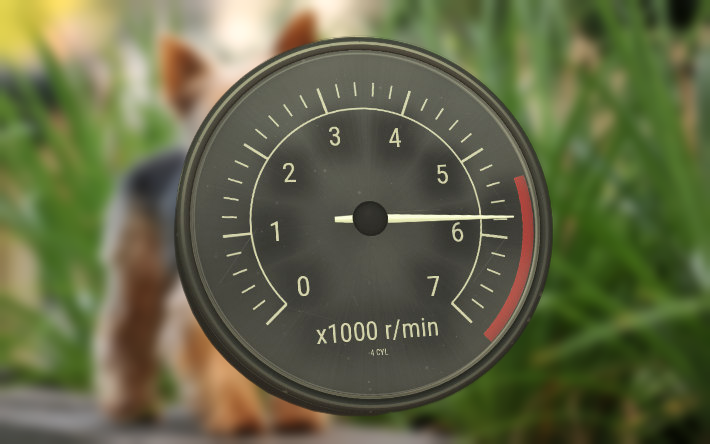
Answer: 5800 rpm
